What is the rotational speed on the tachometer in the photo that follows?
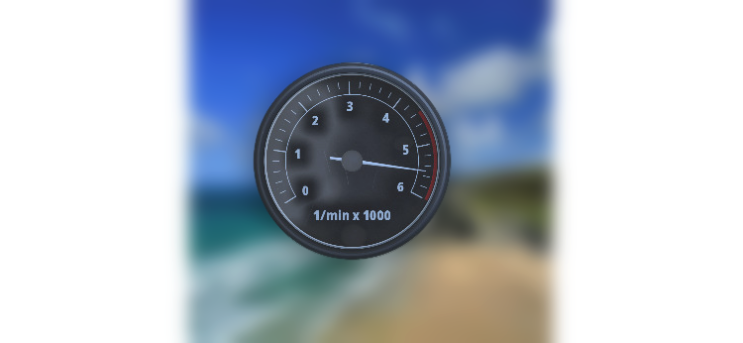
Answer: 5500 rpm
